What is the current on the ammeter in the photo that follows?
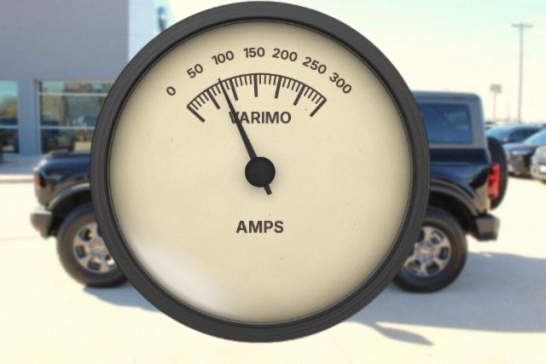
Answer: 80 A
